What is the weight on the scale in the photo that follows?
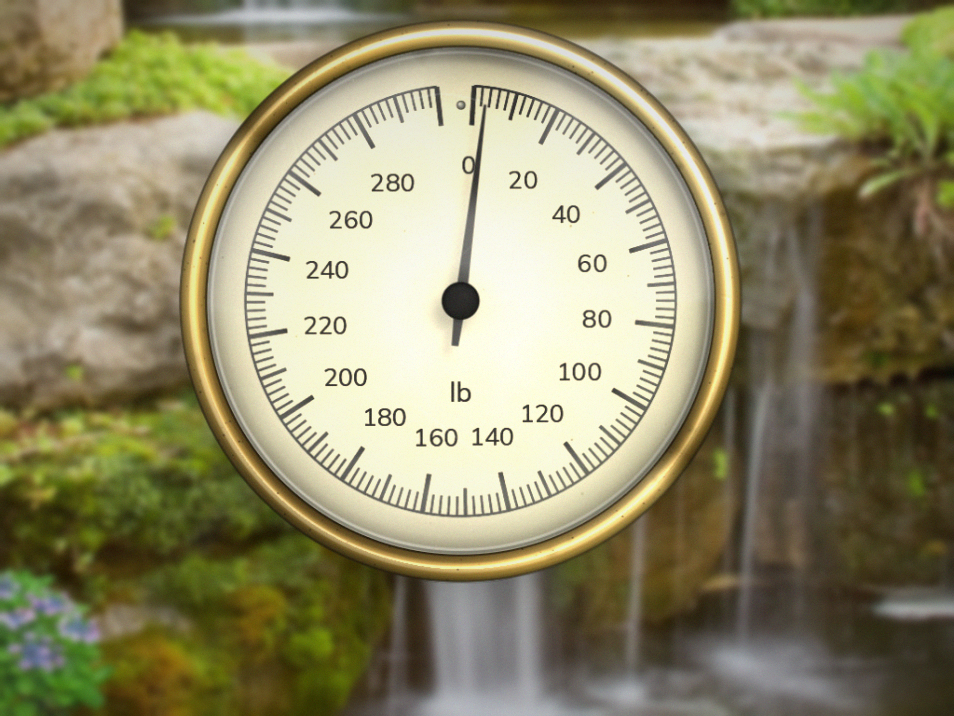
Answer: 3 lb
